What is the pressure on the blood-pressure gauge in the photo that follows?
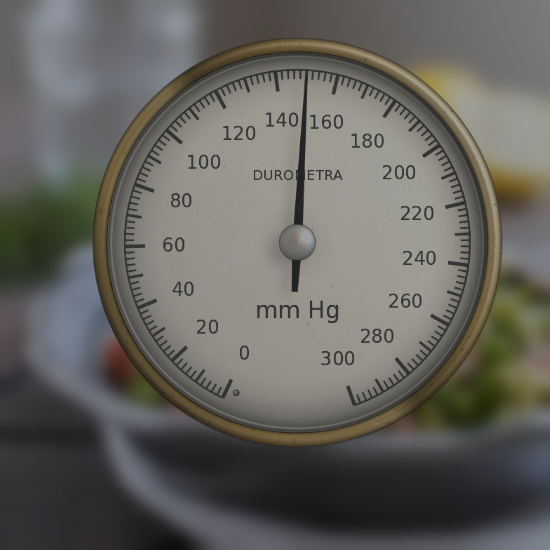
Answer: 150 mmHg
